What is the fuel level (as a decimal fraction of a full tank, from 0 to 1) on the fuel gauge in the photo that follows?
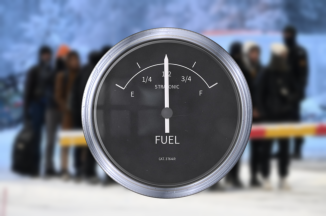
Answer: 0.5
